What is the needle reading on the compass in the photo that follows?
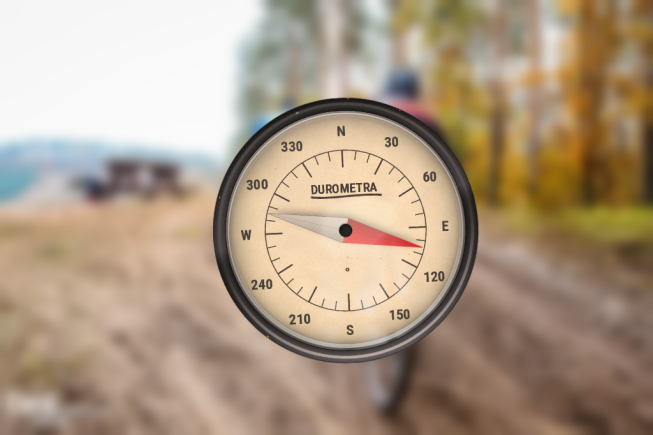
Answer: 105 °
